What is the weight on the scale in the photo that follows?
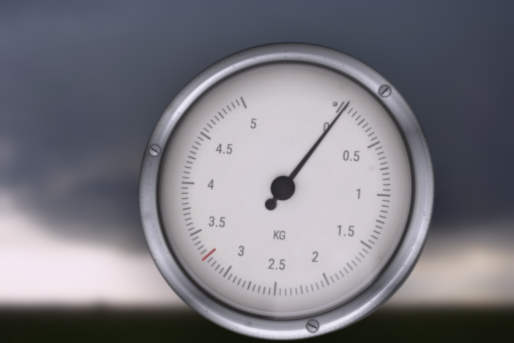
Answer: 0.05 kg
